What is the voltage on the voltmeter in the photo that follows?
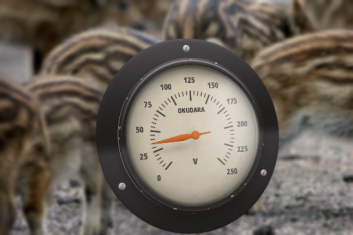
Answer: 35 V
